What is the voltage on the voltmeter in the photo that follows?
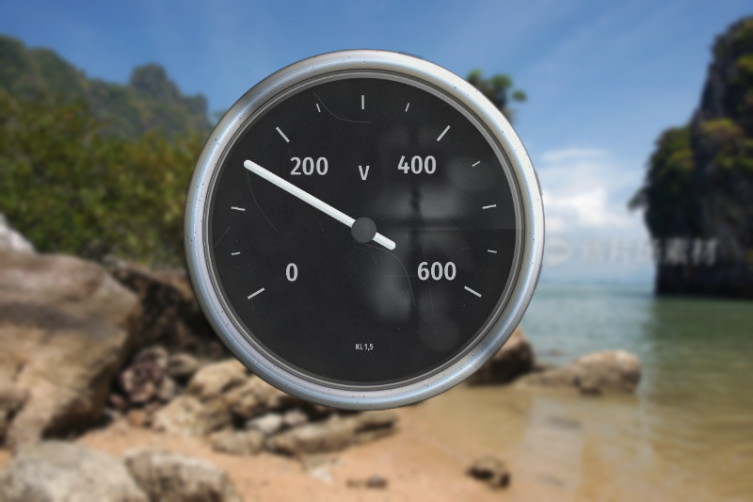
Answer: 150 V
